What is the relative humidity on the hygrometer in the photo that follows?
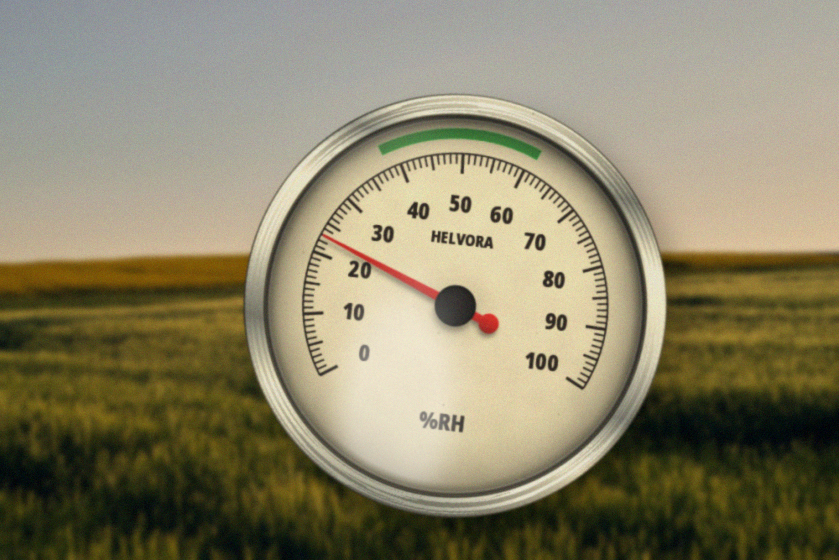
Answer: 23 %
